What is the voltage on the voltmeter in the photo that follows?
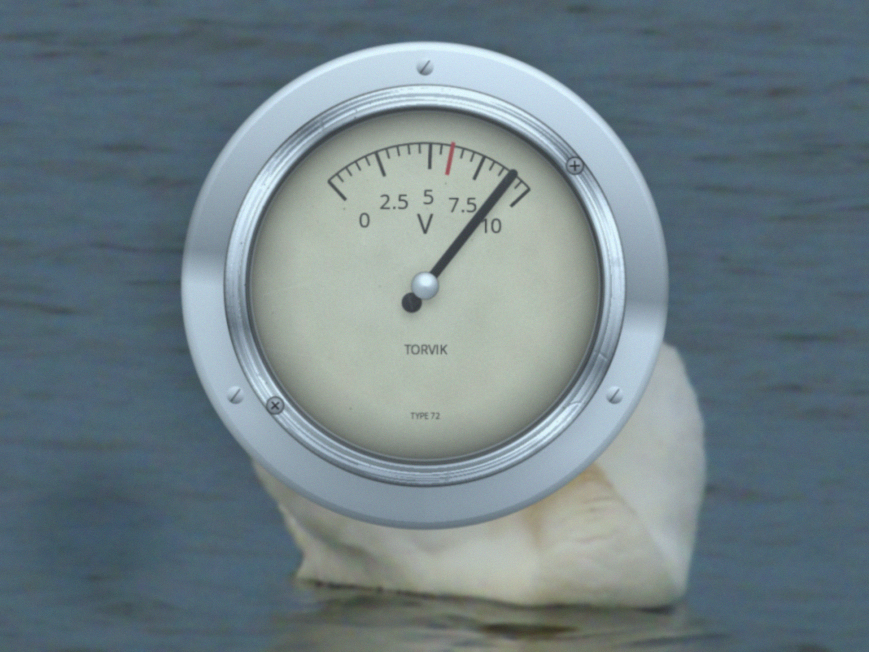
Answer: 9 V
